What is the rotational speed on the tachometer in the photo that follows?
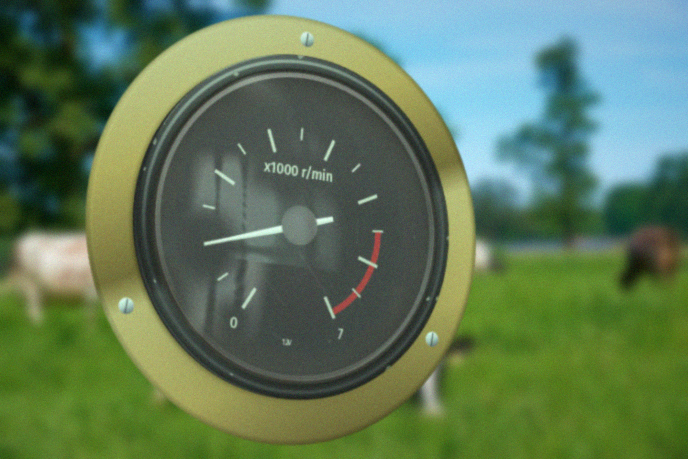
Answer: 1000 rpm
